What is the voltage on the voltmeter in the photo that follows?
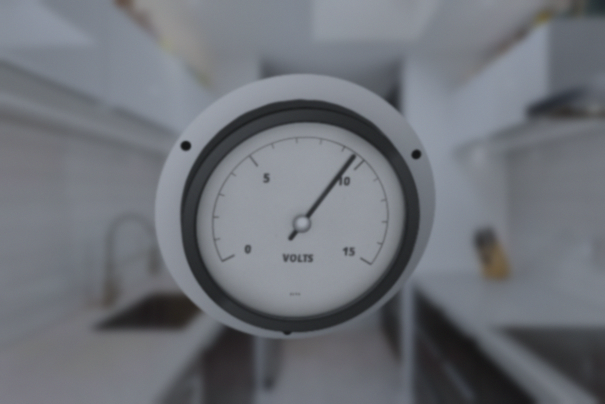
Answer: 9.5 V
